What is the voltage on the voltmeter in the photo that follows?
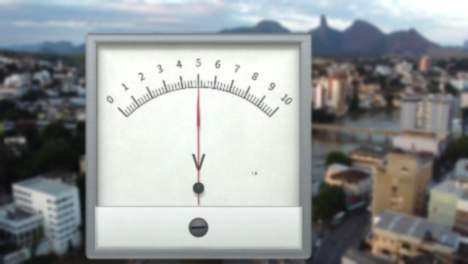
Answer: 5 V
